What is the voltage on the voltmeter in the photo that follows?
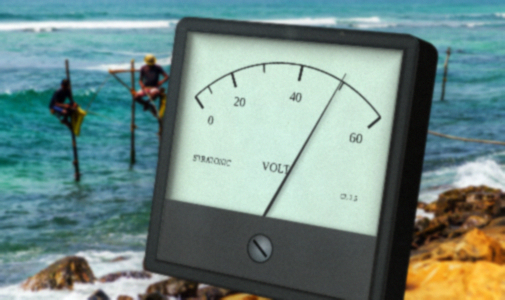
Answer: 50 V
